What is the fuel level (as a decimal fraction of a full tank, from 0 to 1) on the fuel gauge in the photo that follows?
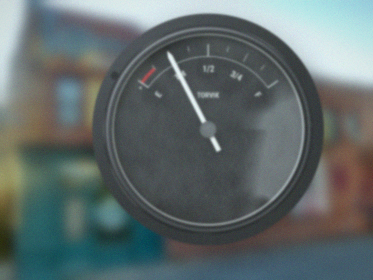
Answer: 0.25
